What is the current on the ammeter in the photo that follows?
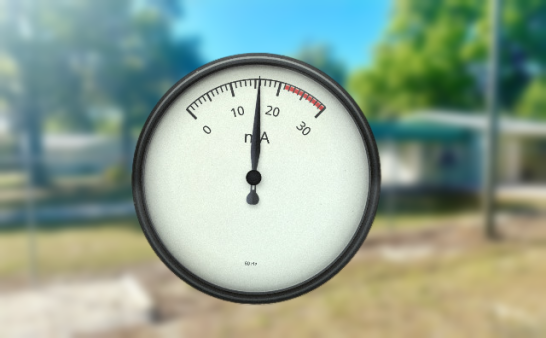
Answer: 16 mA
